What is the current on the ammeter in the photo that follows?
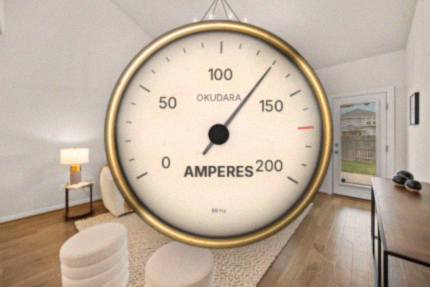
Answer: 130 A
